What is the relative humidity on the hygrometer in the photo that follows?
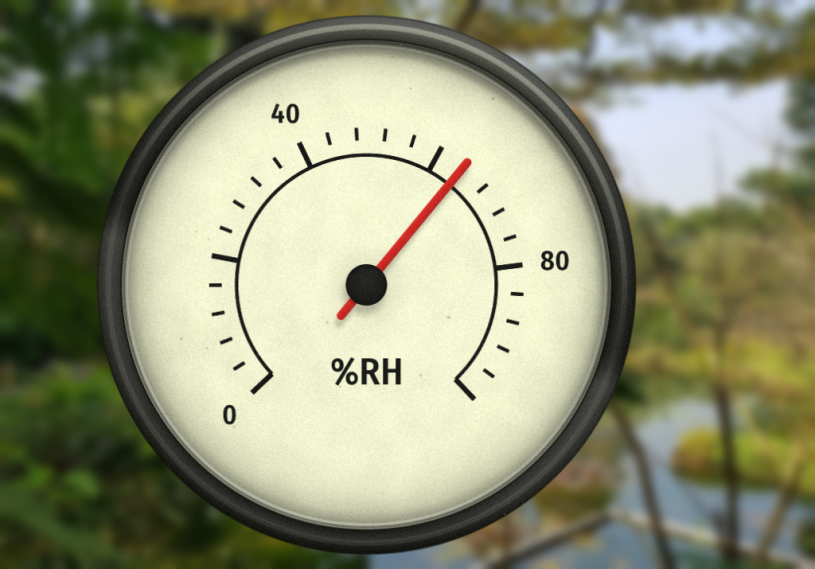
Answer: 64 %
